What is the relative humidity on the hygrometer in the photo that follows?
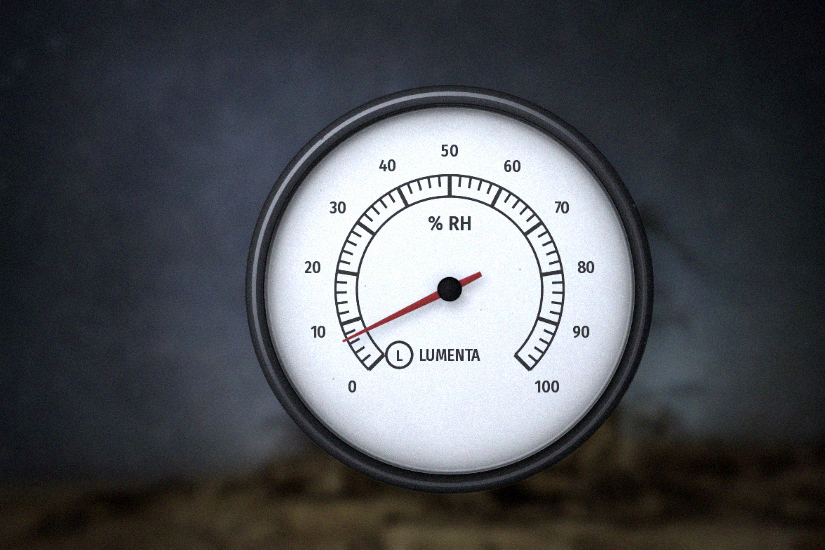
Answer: 7 %
